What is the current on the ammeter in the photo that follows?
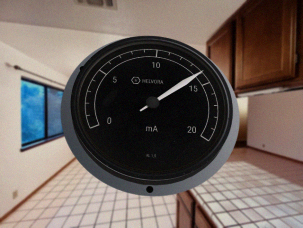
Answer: 14 mA
